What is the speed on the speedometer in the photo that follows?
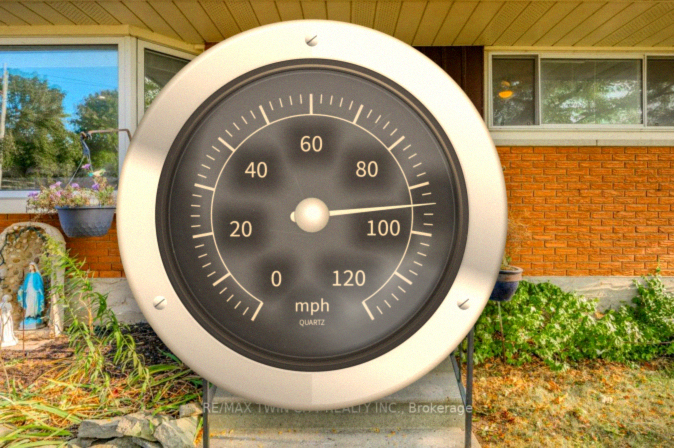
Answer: 94 mph
